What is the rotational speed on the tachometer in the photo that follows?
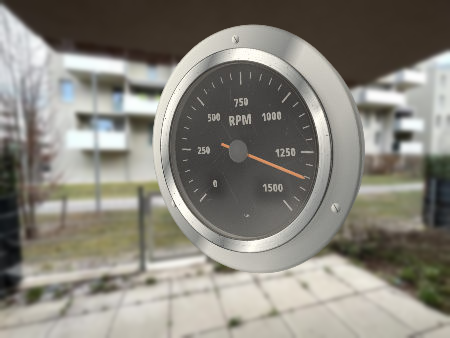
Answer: 1350 rpm
